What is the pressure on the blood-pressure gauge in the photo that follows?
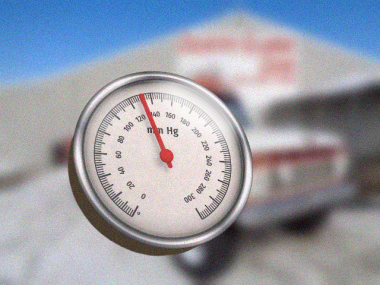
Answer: 130 mmHg
